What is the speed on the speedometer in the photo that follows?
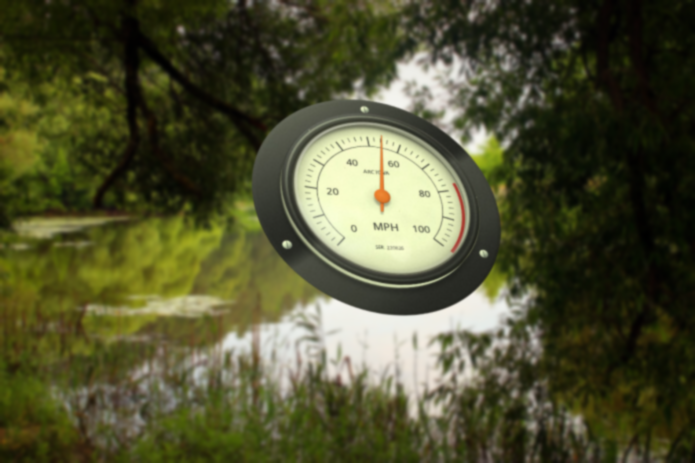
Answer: 54 mph
